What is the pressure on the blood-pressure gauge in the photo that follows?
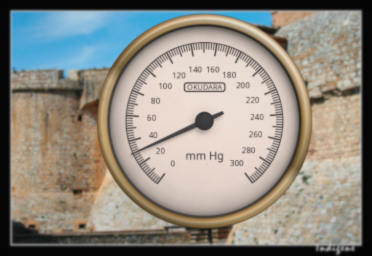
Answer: 30 mmHg
